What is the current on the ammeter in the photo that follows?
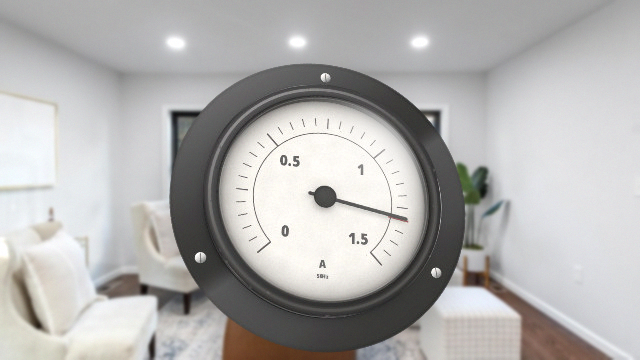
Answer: 1.3 A
